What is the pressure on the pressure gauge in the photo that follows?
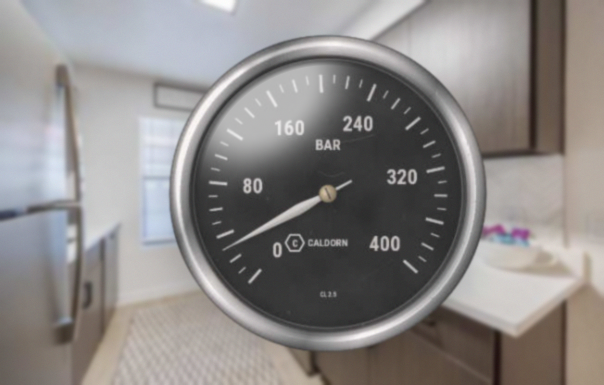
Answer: 30 bar
